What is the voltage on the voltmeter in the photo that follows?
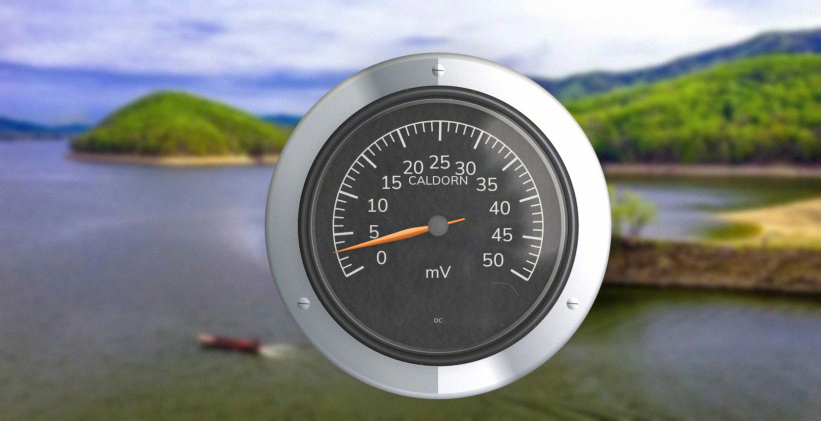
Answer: 3 mV
